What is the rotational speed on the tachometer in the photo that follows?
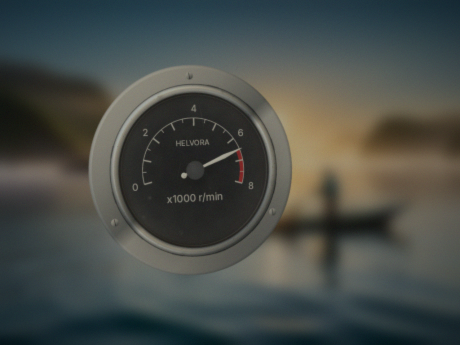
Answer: 6500 rpm
